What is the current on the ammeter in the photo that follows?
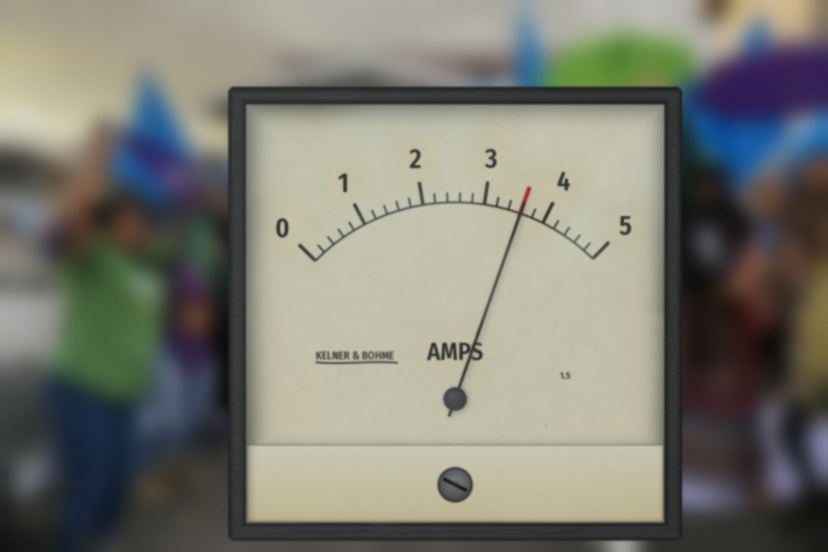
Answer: 3.6 A
